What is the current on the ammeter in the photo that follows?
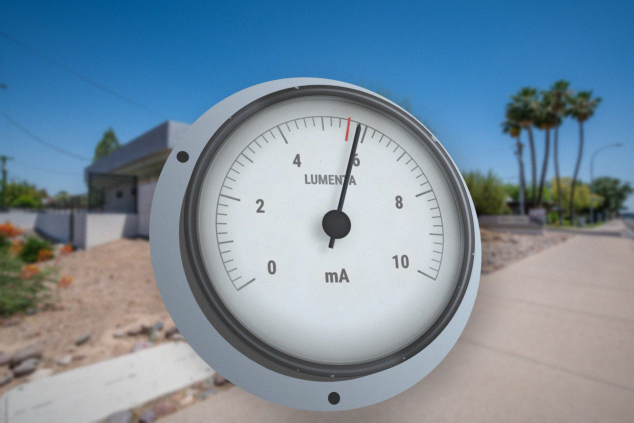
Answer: 5.8 mA
